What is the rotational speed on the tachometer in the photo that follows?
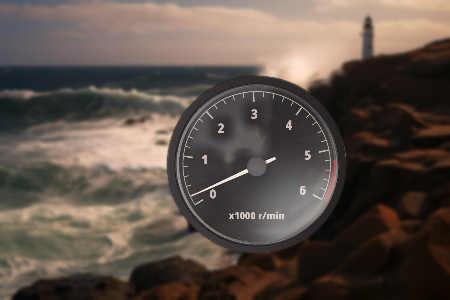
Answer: 200 rpm
